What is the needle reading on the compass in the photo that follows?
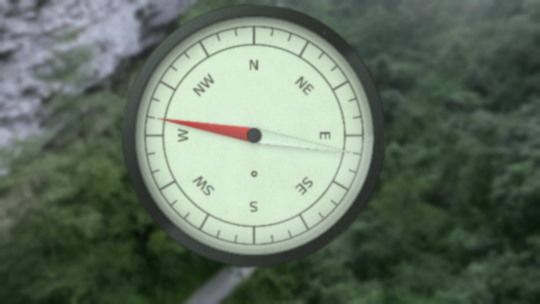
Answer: 280 °
